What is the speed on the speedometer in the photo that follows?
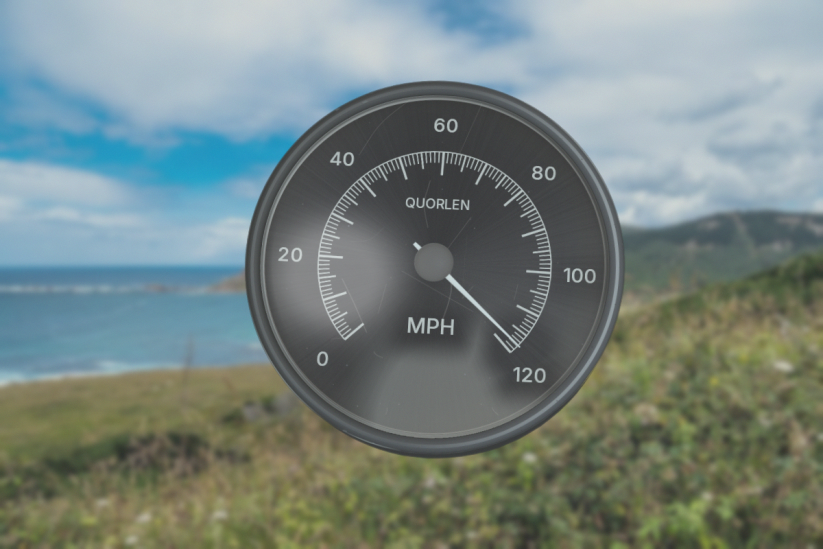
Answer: 118 mph
